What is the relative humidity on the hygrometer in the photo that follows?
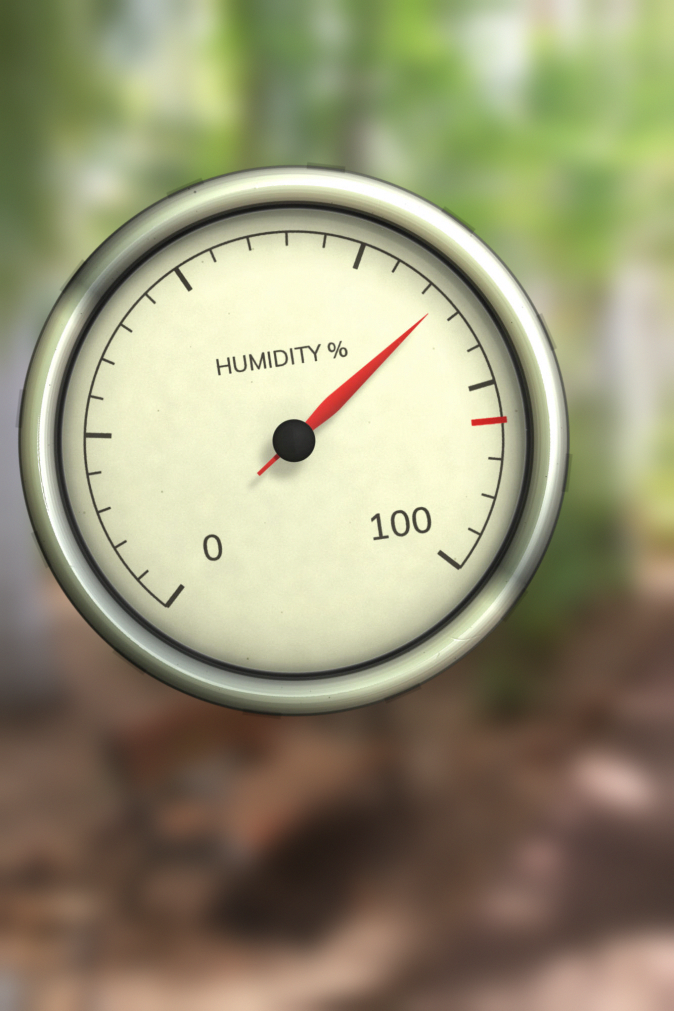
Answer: 70 %
